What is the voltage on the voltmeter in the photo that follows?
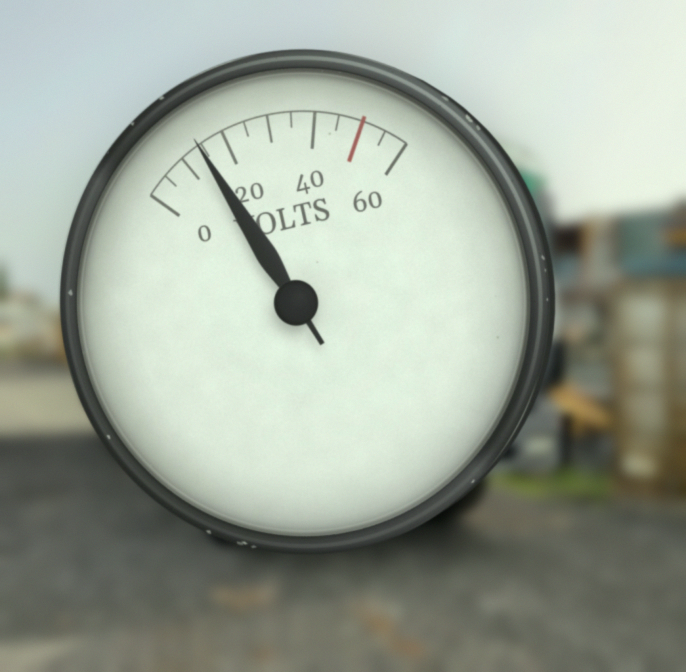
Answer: 15 V
